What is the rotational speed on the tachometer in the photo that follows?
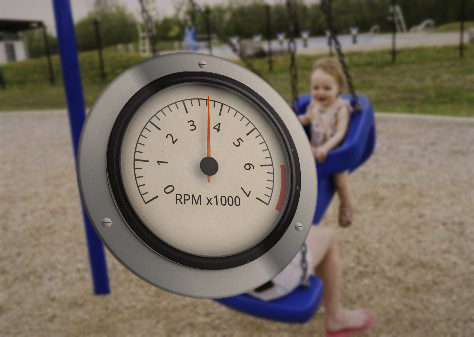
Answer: 3600 rpm
